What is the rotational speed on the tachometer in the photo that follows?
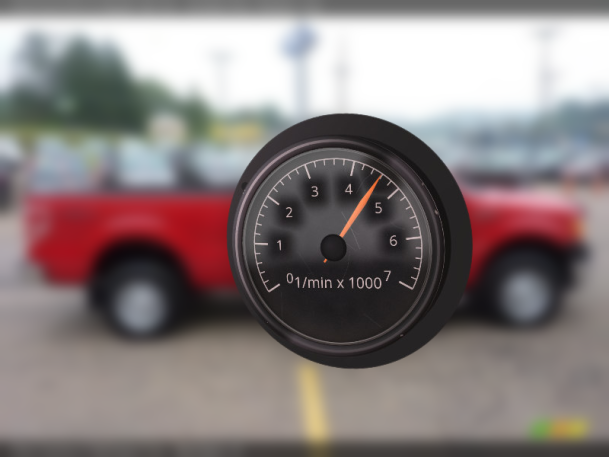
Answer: 4600 rpm
